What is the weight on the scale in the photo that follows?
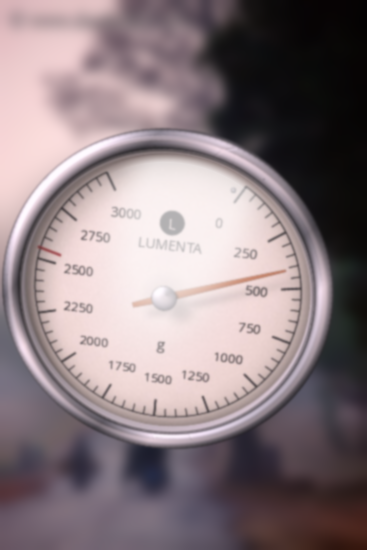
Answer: 400 g
